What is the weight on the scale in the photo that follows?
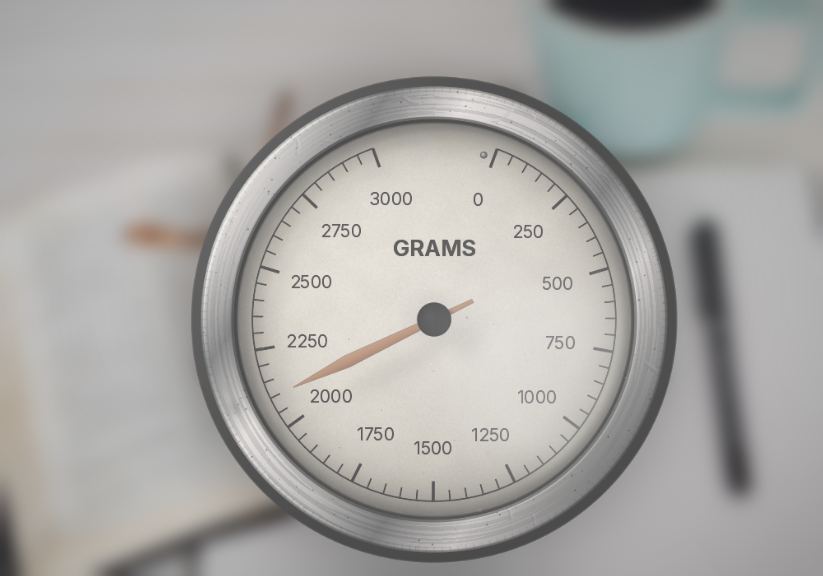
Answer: 2100 g
